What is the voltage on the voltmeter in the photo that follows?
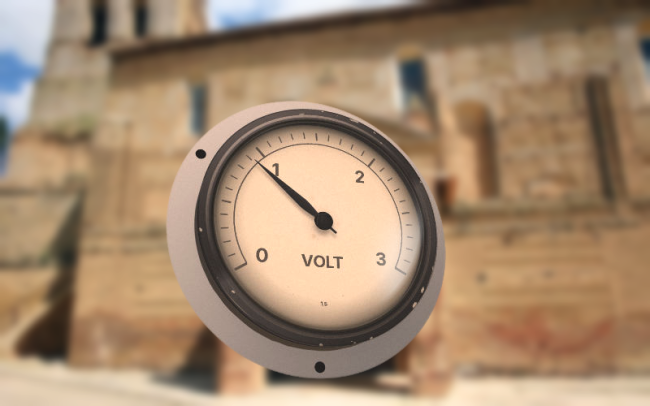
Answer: 0.9 V
